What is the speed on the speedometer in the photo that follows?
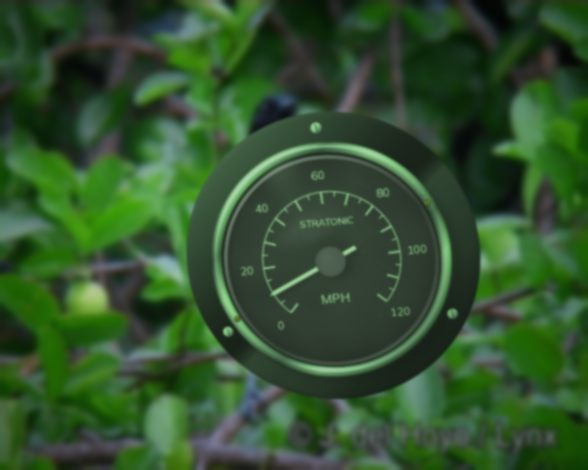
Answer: 10 mph
